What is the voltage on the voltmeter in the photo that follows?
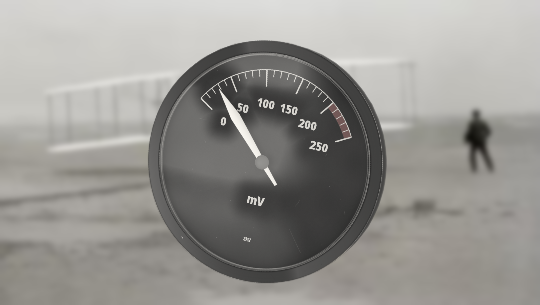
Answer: 30 mV
